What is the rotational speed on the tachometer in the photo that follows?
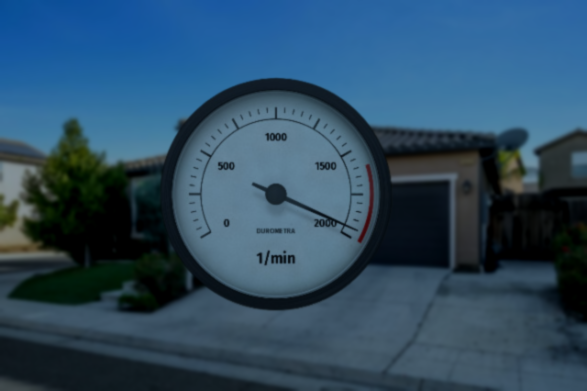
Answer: 1950 rpm
